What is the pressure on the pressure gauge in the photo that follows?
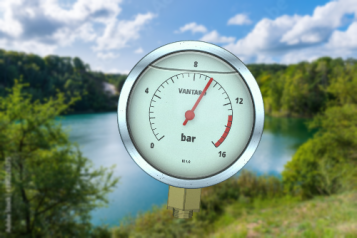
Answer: 9.5 bar
